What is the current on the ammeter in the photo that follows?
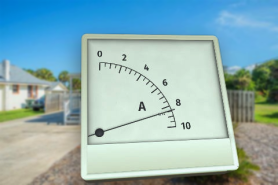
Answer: 8.5 A
